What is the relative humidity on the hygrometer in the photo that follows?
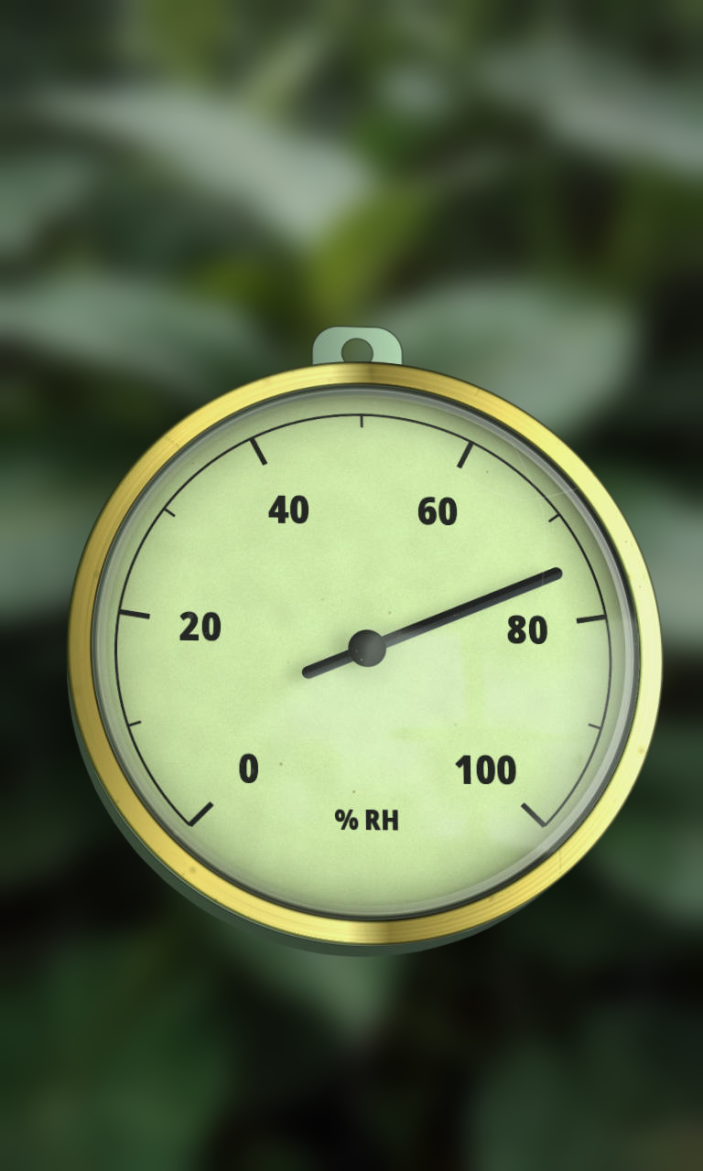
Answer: 75 %
